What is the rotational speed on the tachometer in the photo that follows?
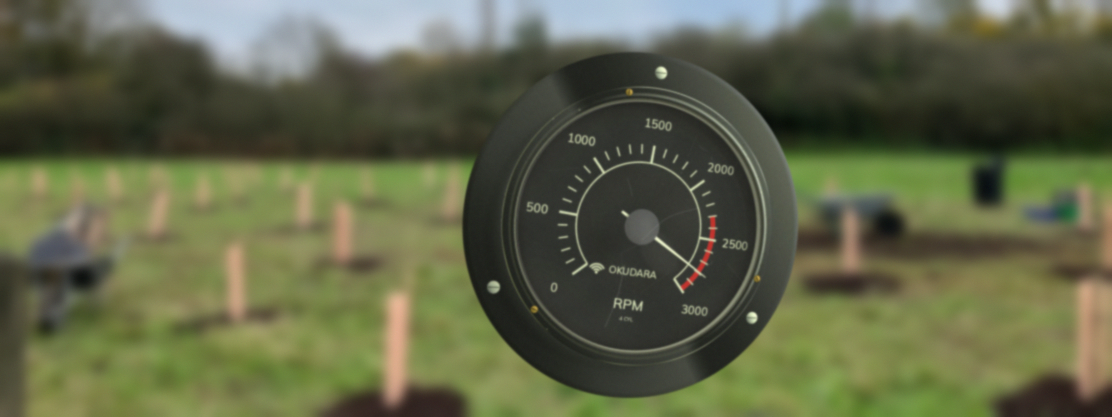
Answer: 2800 rpm
